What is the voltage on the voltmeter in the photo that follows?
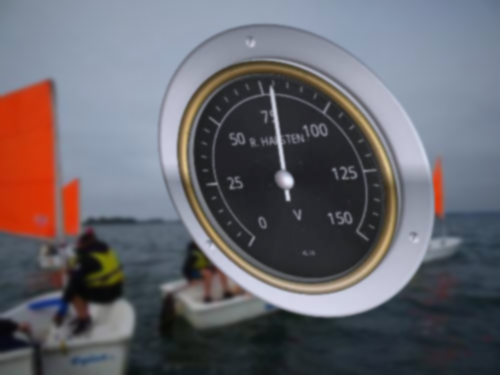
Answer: 80 V
